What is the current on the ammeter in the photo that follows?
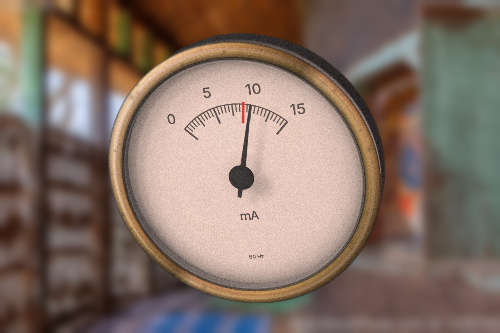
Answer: 10 mA
